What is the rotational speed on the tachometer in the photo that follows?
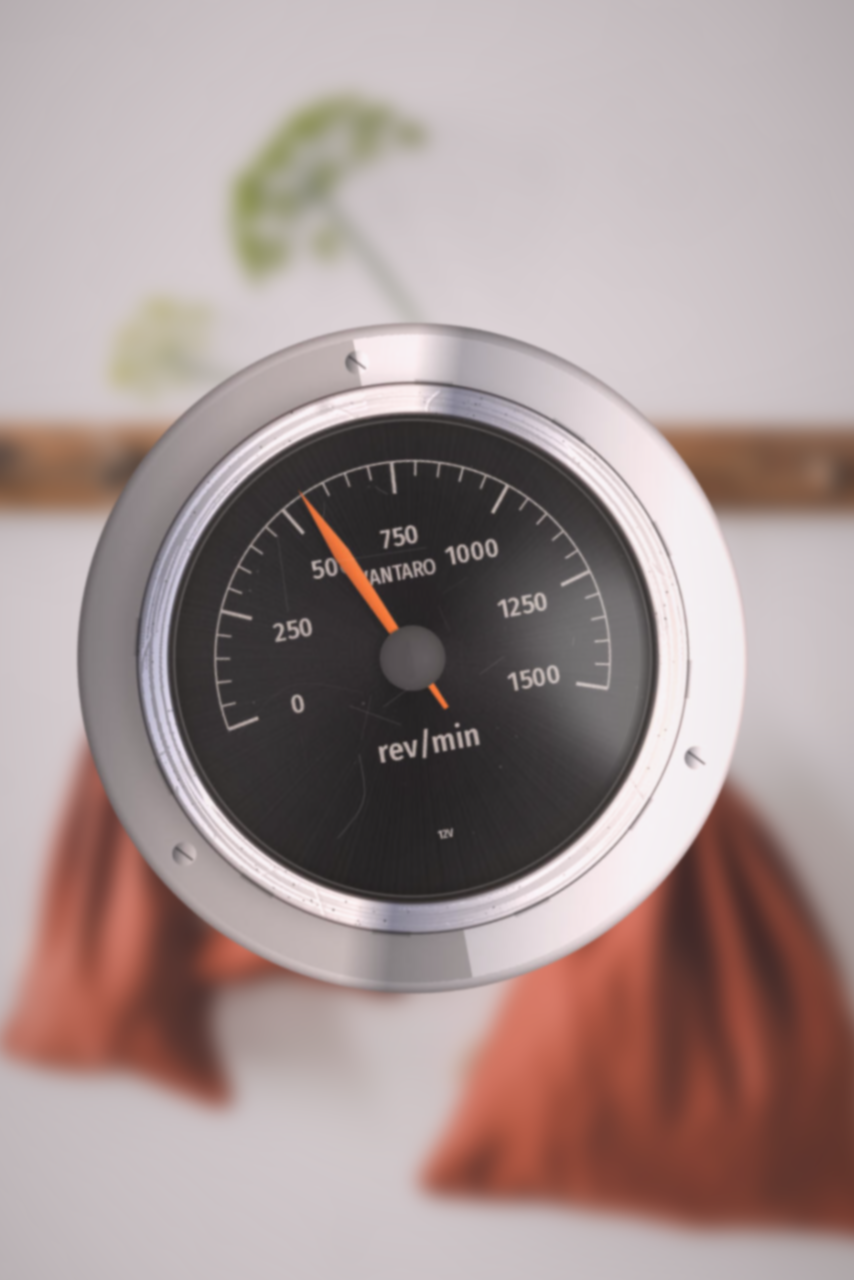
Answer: 550 rpm
